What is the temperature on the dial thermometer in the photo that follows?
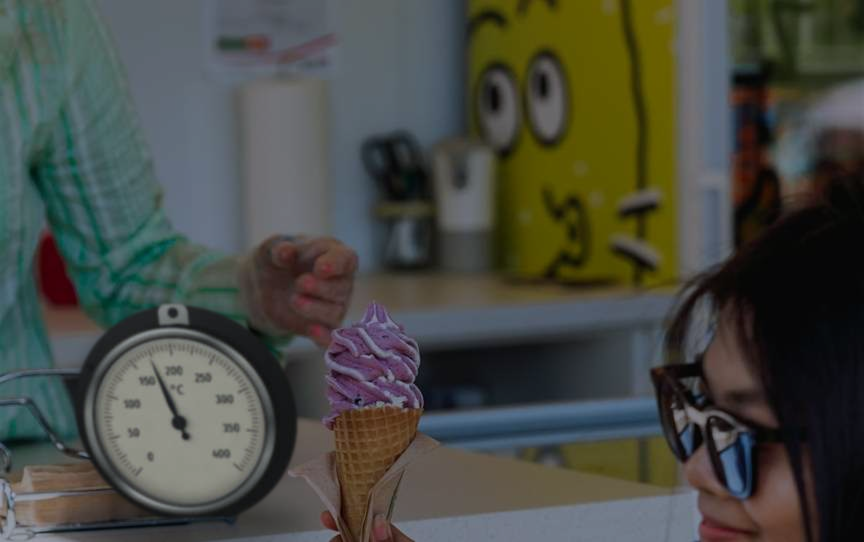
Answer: 175 °C
